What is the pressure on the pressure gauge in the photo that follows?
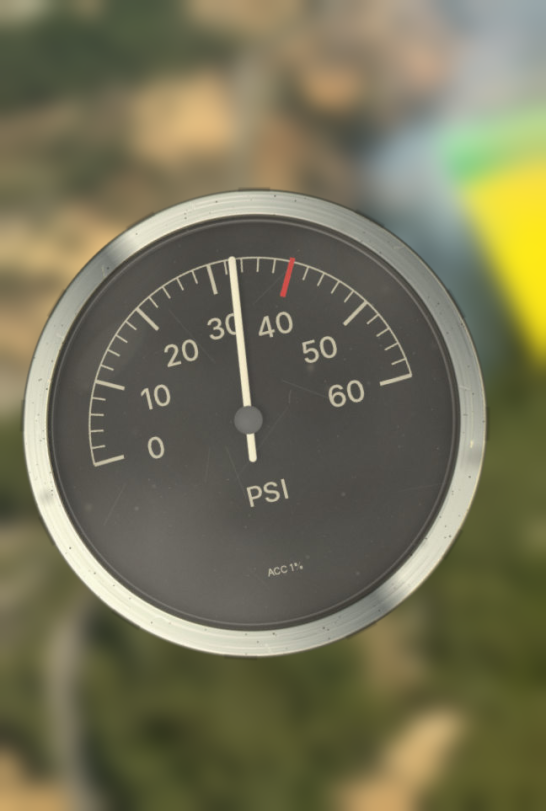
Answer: 33 psi
